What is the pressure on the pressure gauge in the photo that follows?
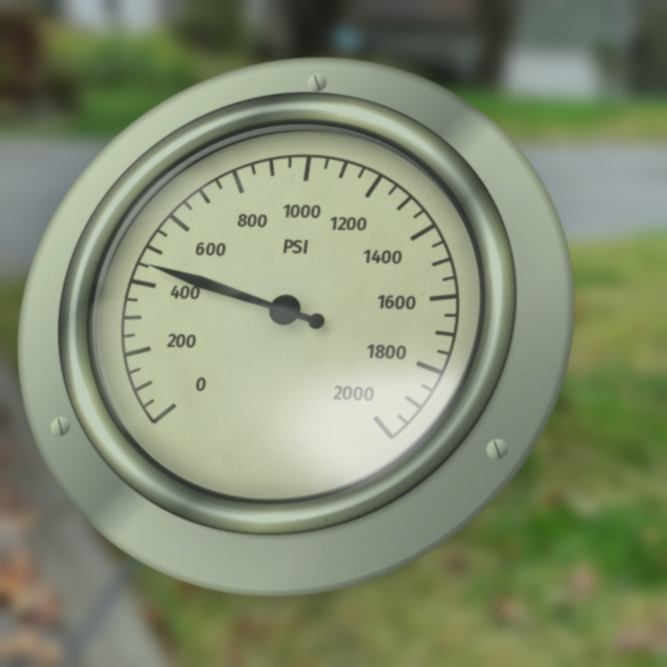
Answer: 450 psi
